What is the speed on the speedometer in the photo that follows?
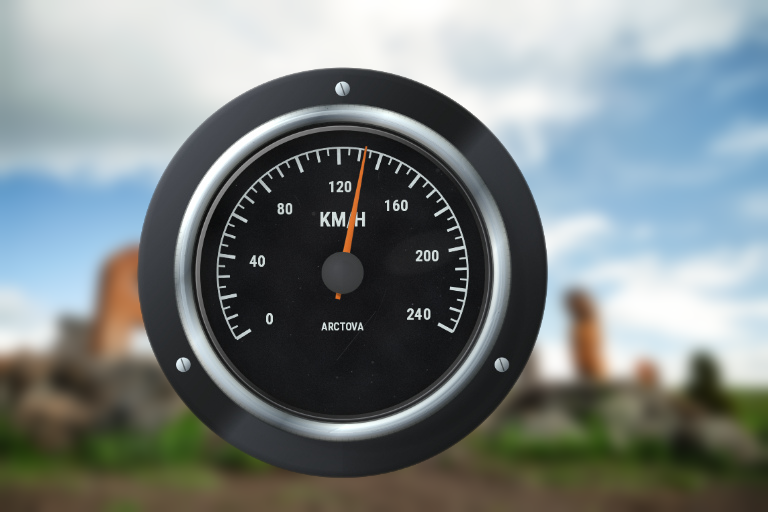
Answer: 132.5 km/h
